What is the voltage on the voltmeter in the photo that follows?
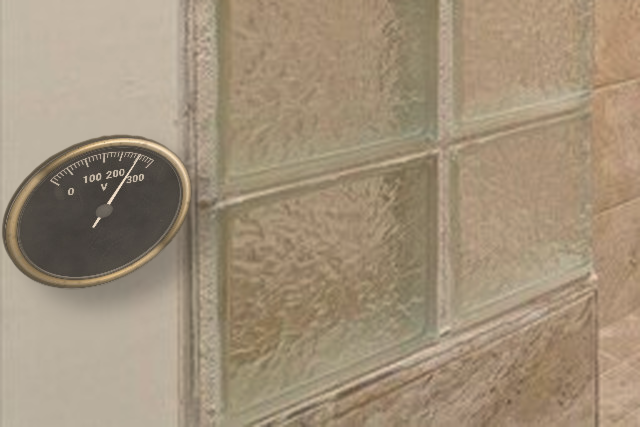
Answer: 250 V
